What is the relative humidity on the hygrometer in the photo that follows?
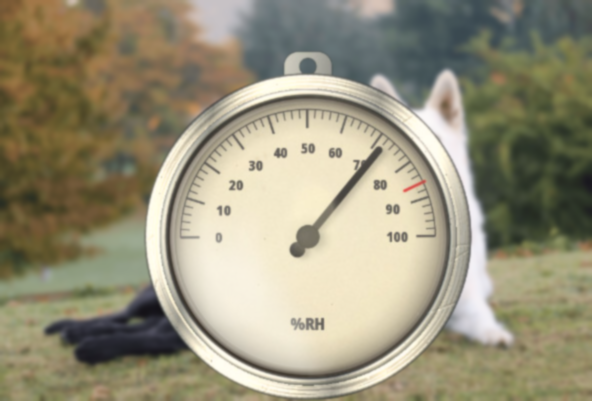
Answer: 72 %
